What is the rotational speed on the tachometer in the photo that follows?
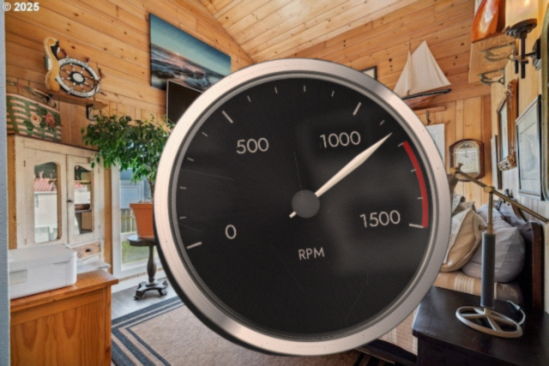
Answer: 1150 rpm
